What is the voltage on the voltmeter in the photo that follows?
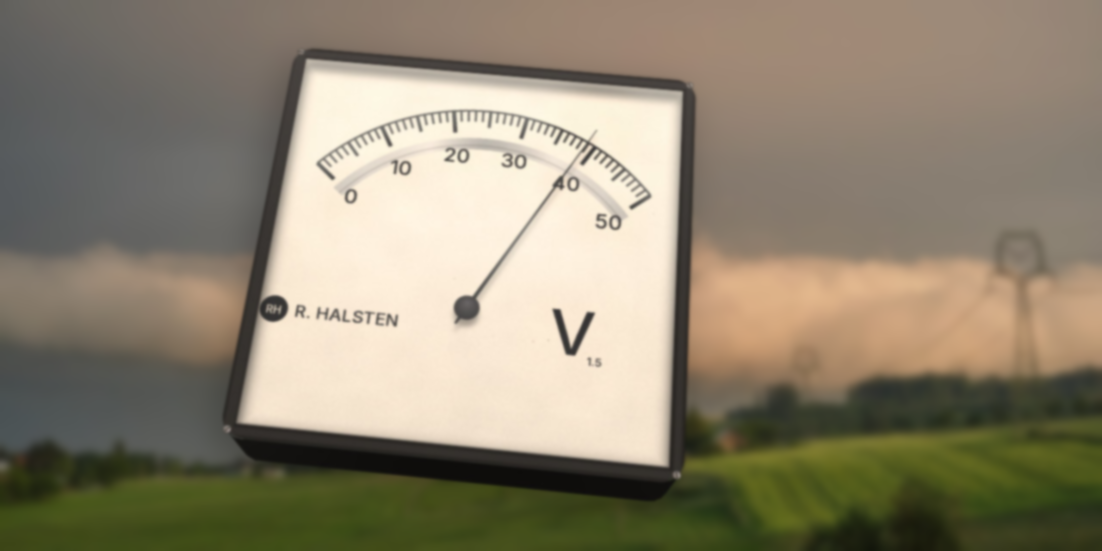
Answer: 39 V
